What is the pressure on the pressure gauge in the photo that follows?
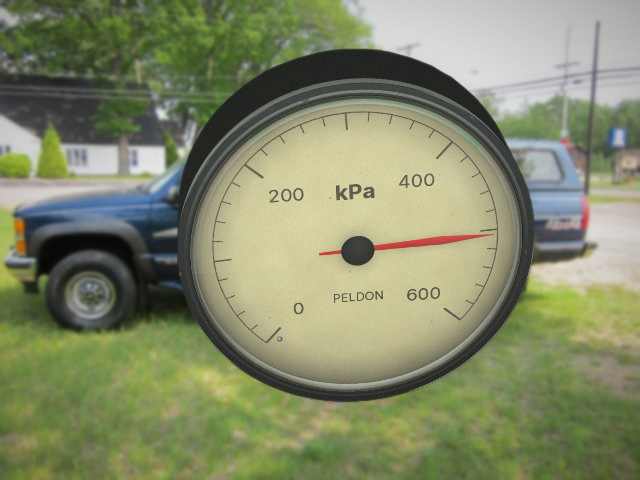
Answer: 500 kPa
